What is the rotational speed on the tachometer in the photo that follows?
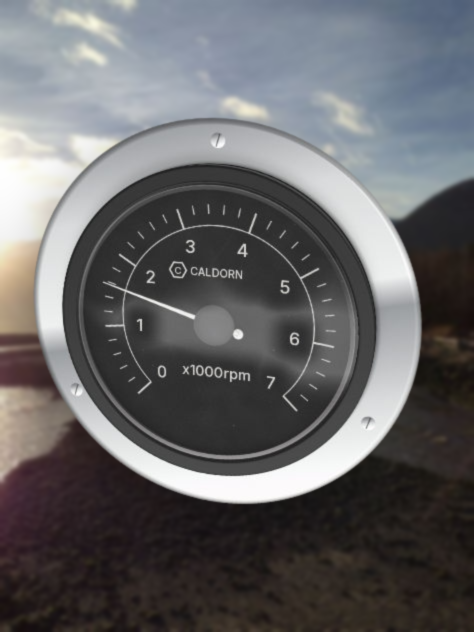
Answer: 1600 rpm
